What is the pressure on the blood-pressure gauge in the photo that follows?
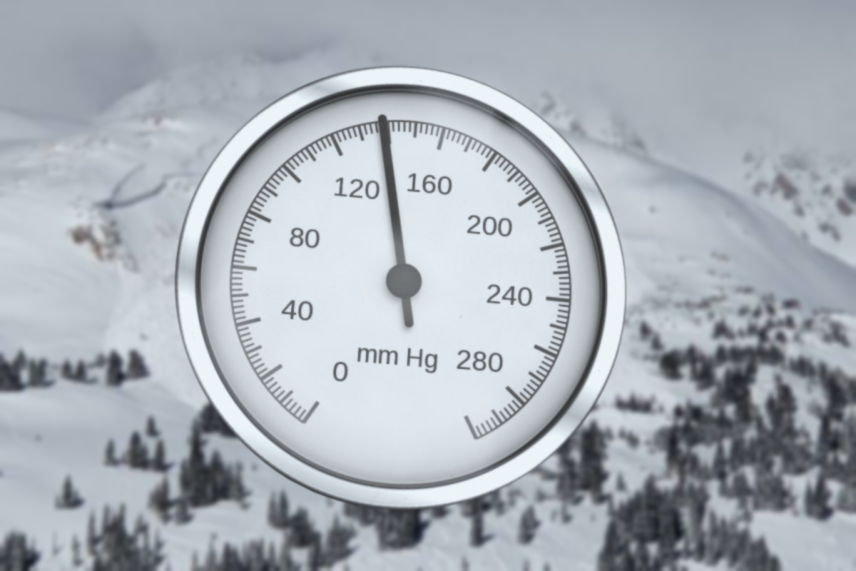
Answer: 138 mmHg
